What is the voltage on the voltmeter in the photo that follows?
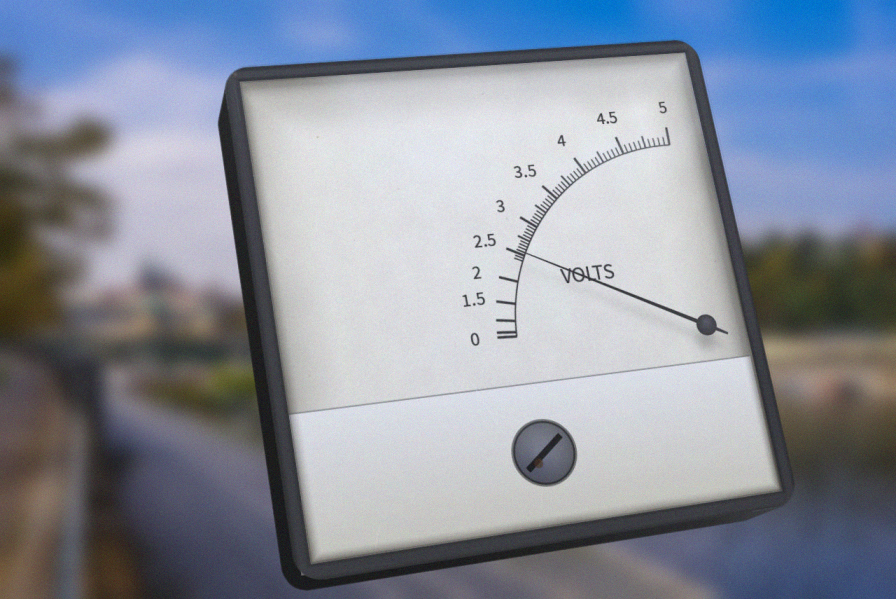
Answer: 2.5 V
